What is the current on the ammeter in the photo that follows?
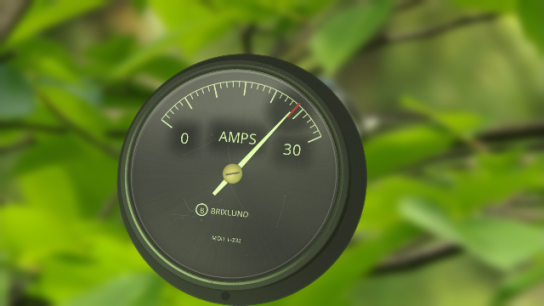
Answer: 24 A
